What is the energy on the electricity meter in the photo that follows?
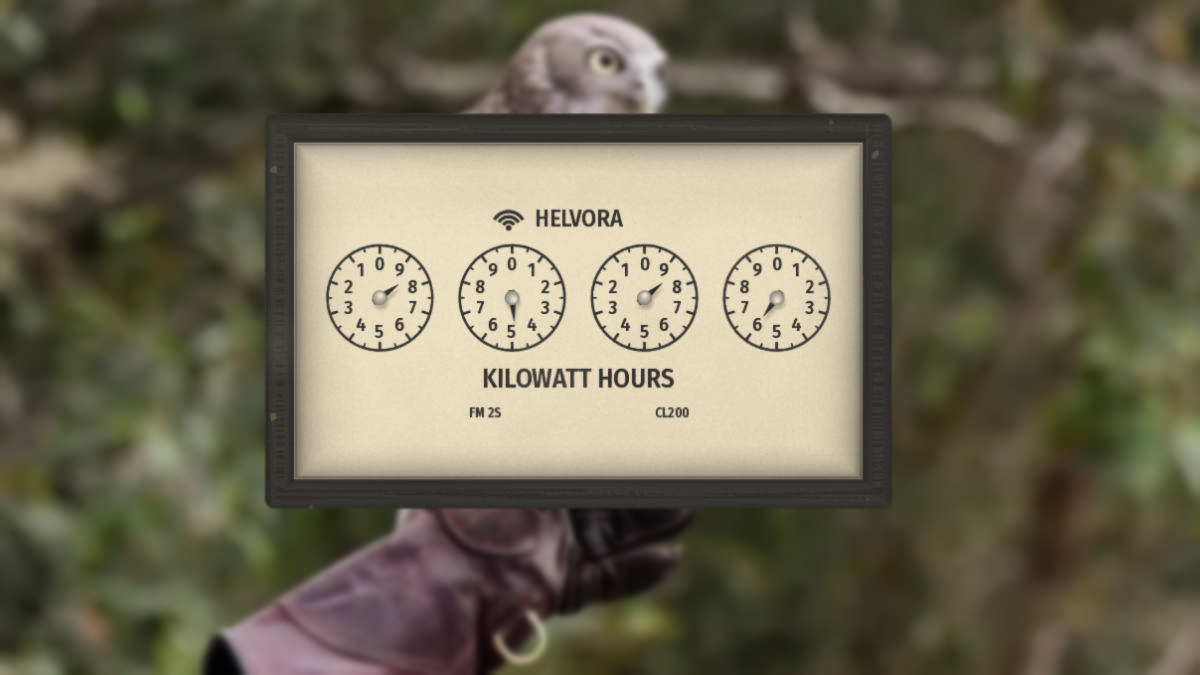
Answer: 8486 kWh
